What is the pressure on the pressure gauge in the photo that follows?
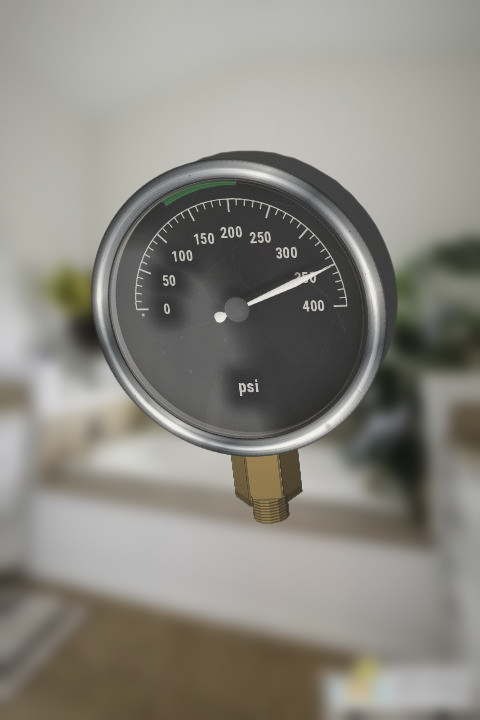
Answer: 350 psi
